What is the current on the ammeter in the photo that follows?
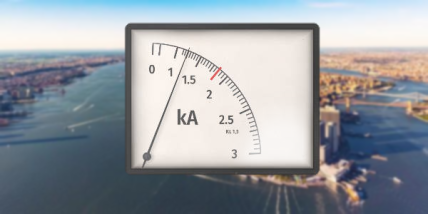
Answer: 1.25 kA
